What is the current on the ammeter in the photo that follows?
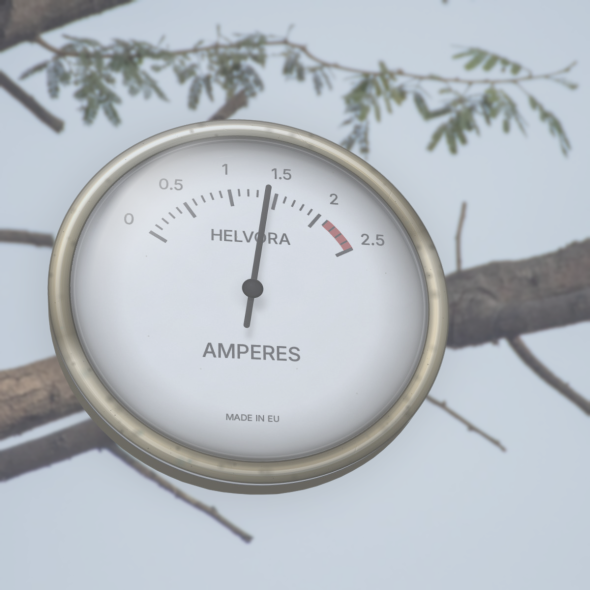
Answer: 1.4 A
